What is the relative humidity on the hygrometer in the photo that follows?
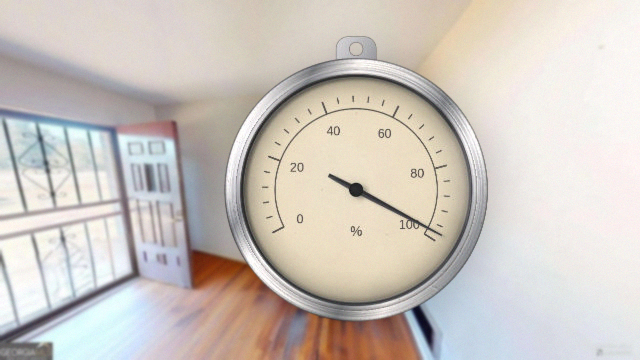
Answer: 98 %
